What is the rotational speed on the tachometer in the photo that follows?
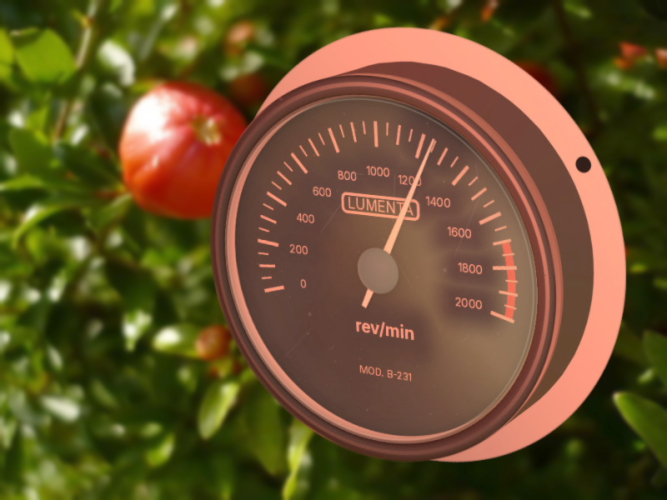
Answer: 1250 rpm
